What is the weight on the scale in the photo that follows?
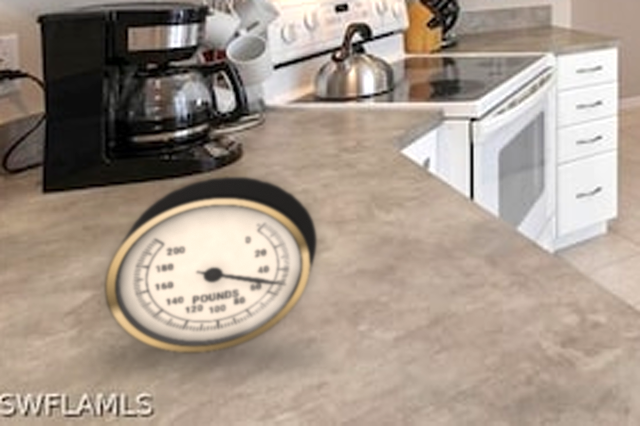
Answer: 50 lb
